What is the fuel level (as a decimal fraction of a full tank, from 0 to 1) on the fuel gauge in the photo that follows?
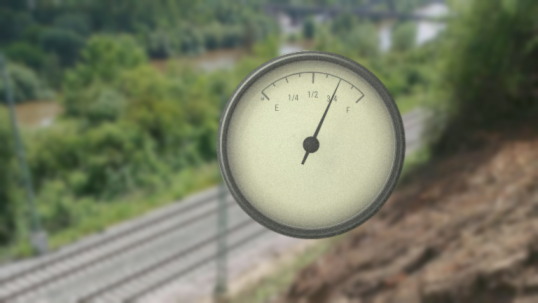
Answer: 0.75
